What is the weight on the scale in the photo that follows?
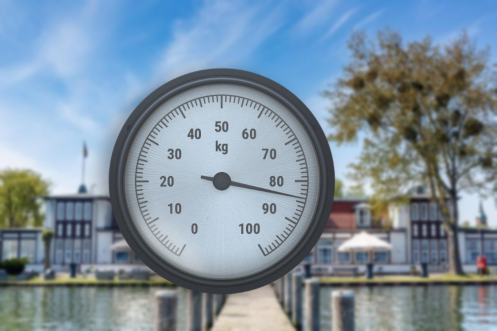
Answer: 84 kg
